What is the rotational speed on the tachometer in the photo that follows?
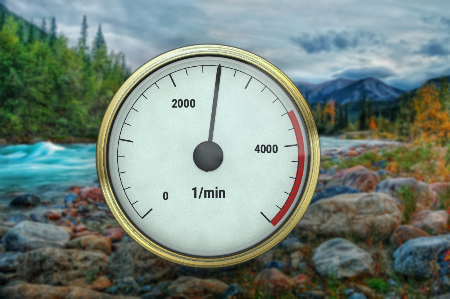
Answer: 2600 rpm
